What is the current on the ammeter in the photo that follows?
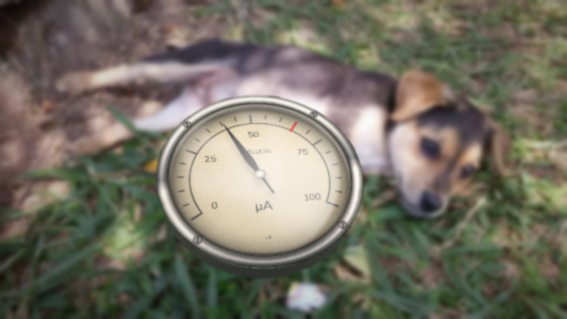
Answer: 40 µA
